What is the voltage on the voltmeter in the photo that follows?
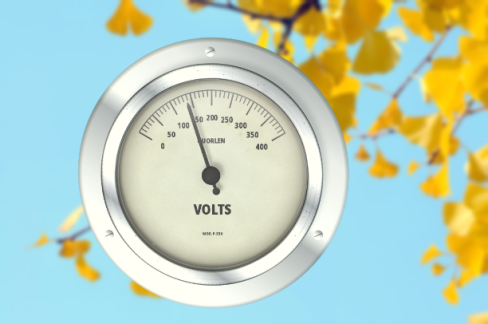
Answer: 140 V
